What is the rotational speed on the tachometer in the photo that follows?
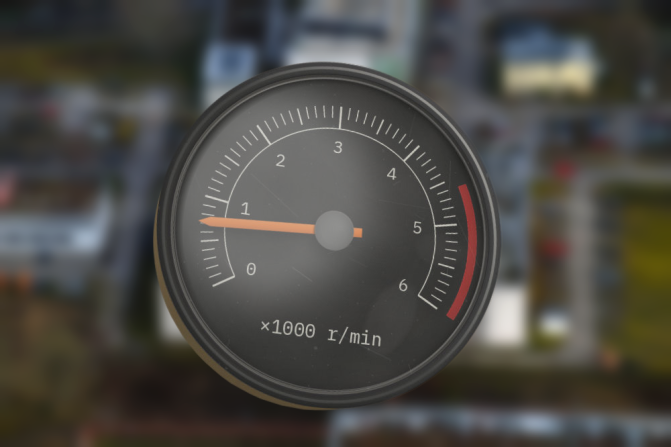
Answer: 700 rpm
